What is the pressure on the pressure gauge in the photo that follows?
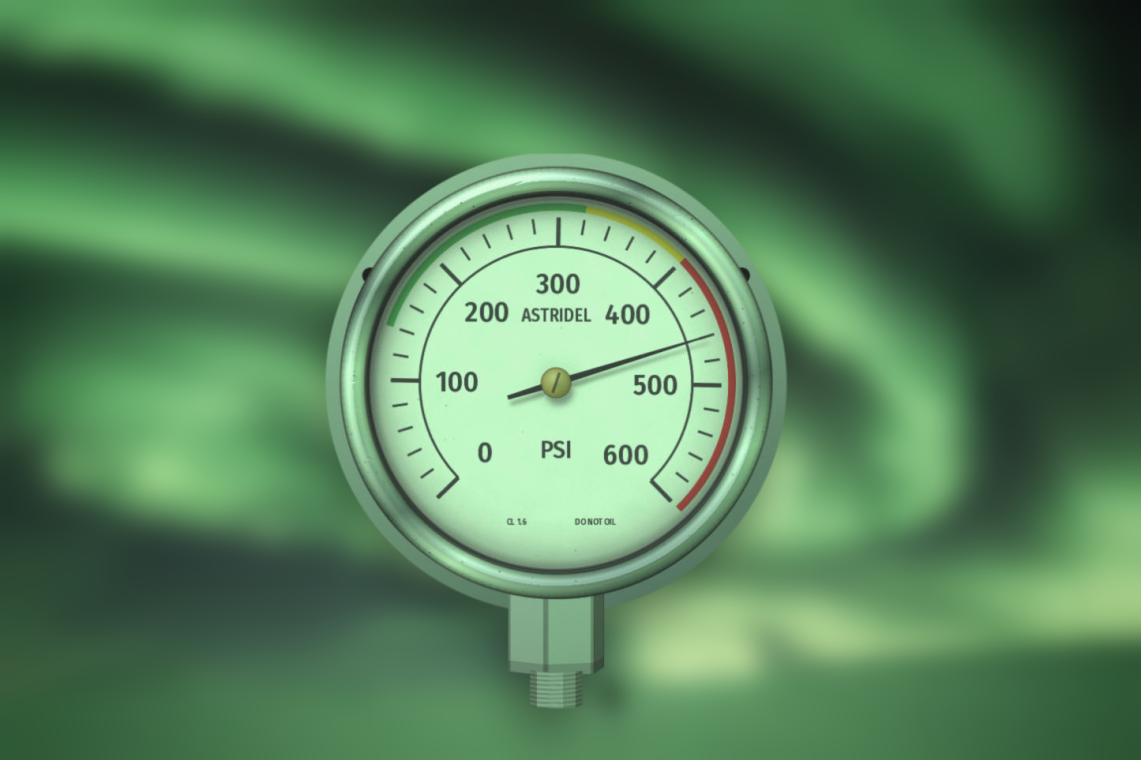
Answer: 460 psi
